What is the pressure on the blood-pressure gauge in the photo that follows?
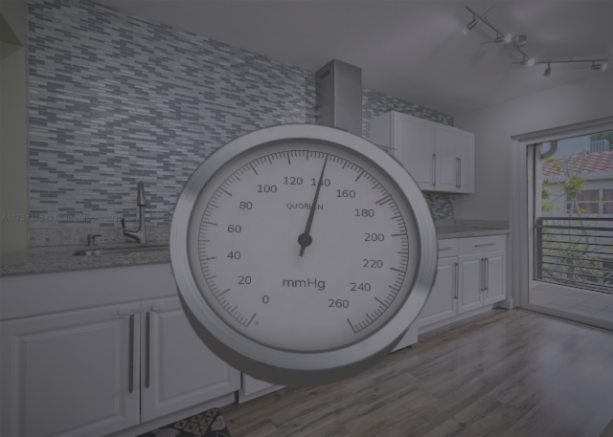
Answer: 140 mmHg
